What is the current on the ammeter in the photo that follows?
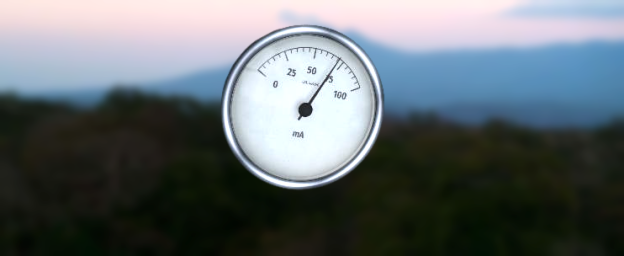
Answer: 70 mA
